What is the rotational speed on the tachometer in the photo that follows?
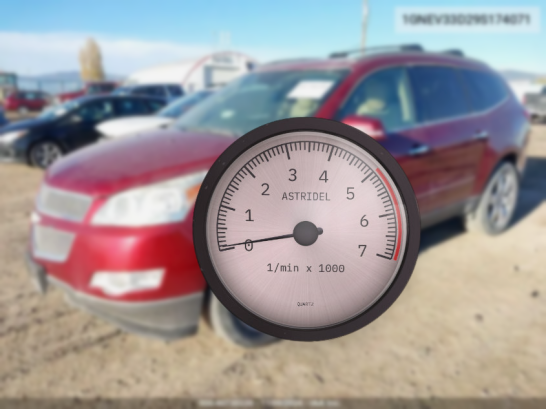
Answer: 100 rpm
